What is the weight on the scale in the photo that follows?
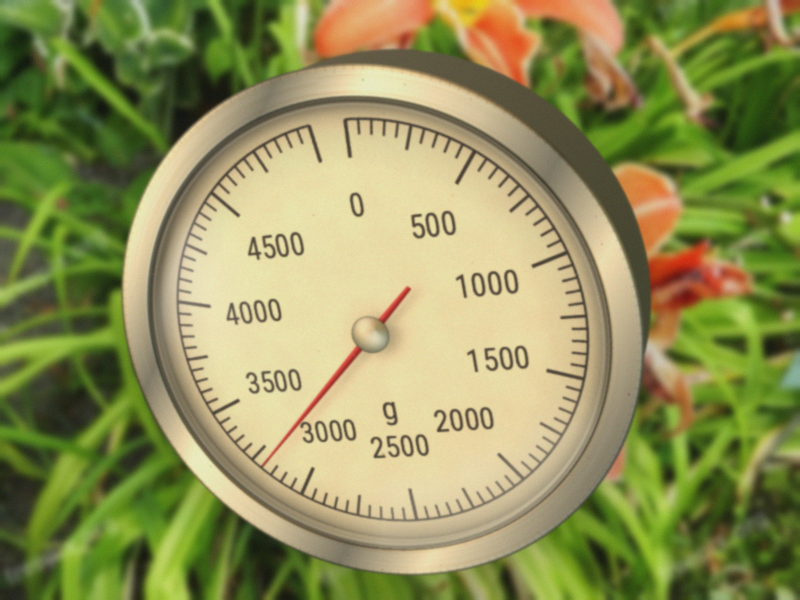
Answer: 3200 g
